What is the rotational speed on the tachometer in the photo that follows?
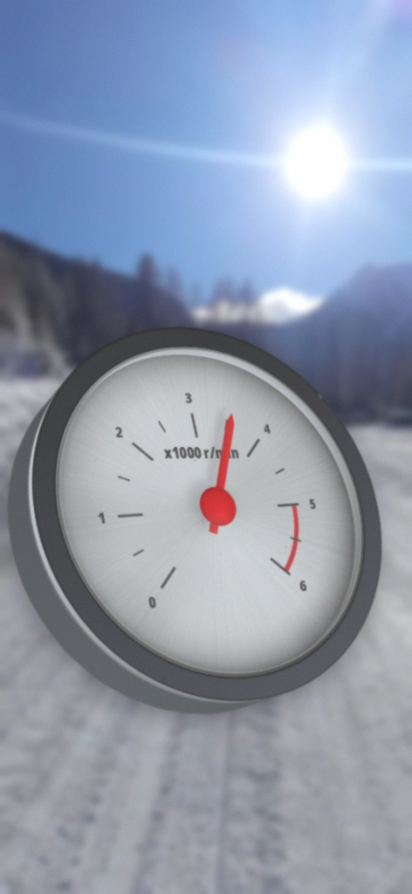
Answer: 3500 rpm
